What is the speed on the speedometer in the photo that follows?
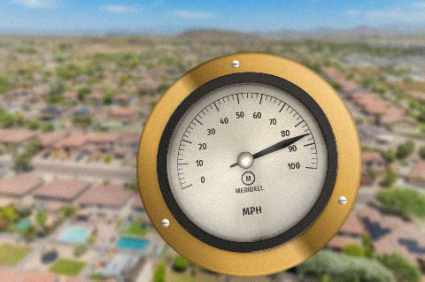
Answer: 86 mph
